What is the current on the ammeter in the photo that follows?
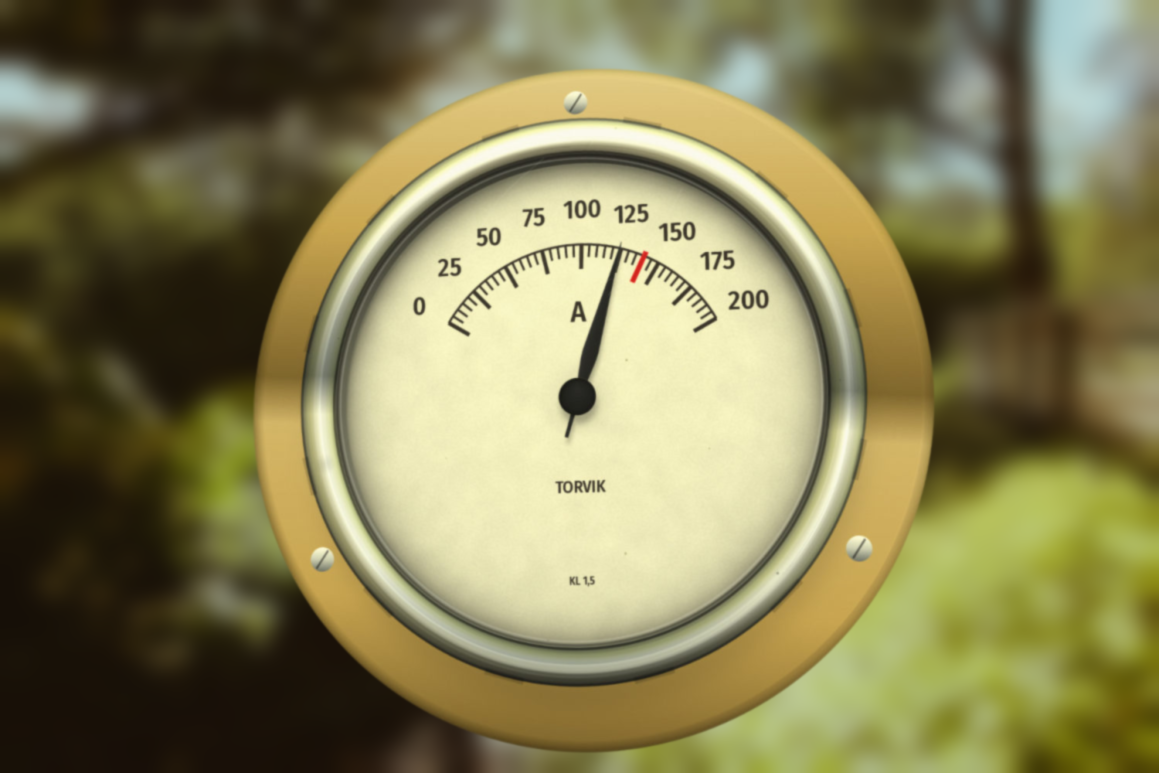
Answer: 125 A
